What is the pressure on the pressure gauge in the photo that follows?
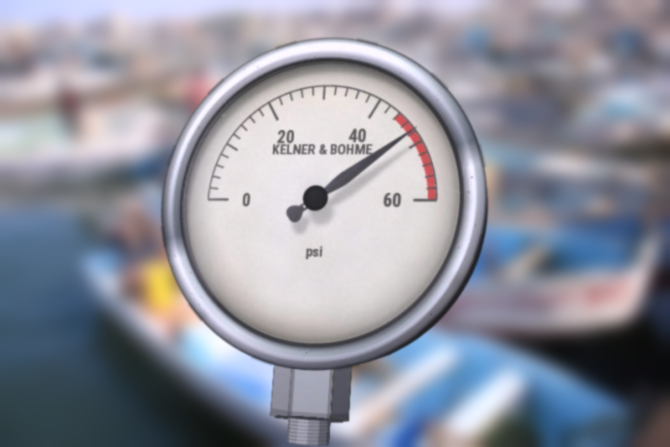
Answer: 48 psi
